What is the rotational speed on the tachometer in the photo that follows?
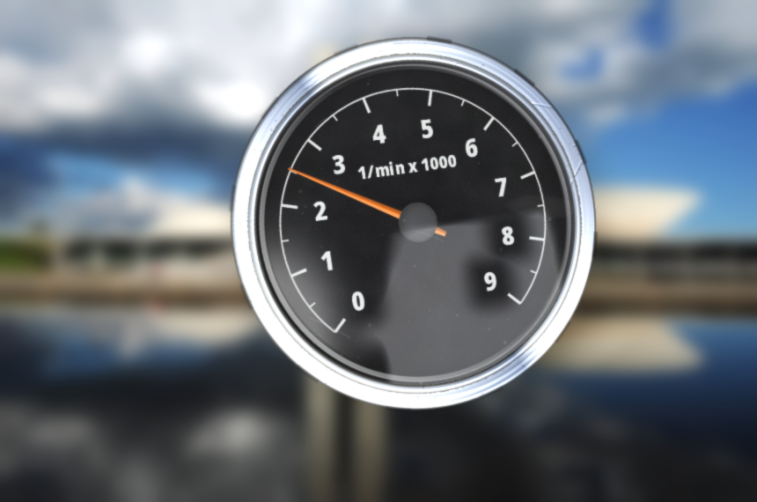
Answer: 2500 rpm
